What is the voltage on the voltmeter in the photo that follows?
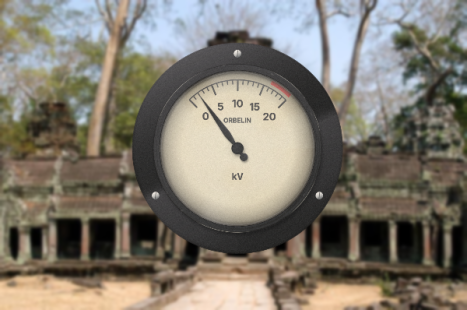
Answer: 2 kV
